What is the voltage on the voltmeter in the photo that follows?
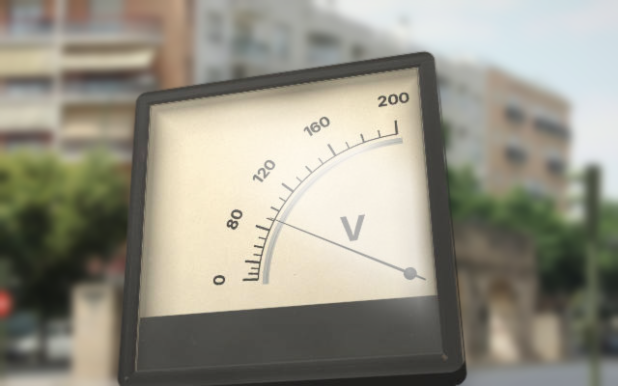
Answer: 90 V
